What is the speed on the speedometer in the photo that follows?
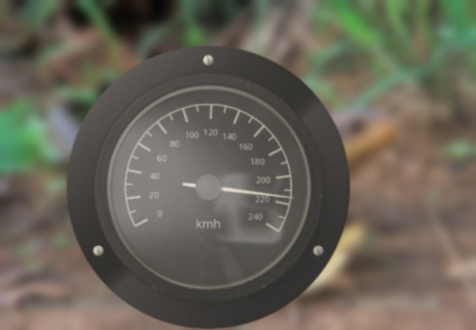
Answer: 215 km/h
